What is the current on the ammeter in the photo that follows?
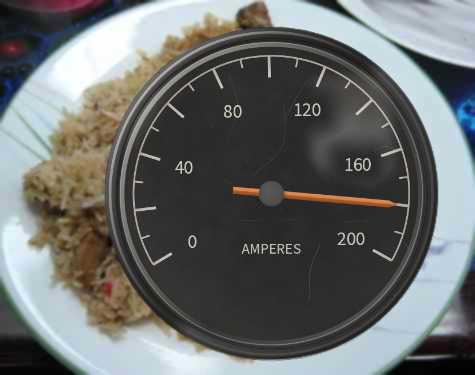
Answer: 180 A
